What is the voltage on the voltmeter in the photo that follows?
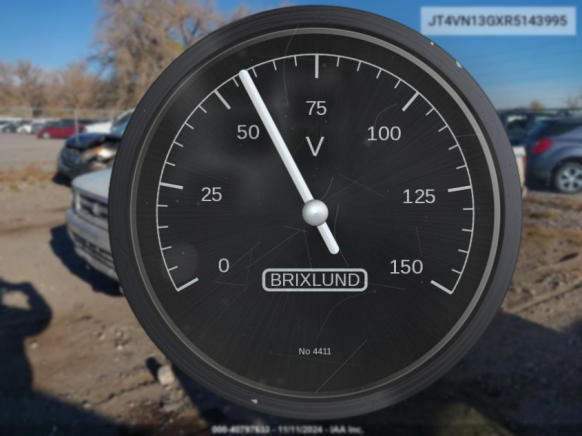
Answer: 57.5 V
